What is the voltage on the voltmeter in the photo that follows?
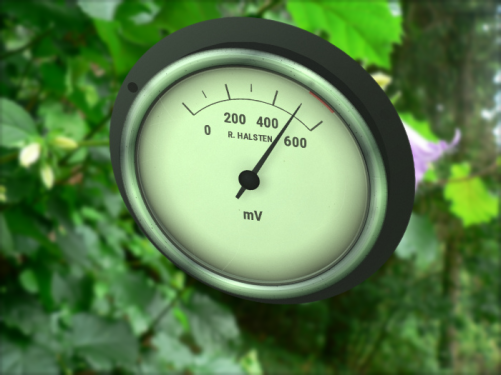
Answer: 500 mV
